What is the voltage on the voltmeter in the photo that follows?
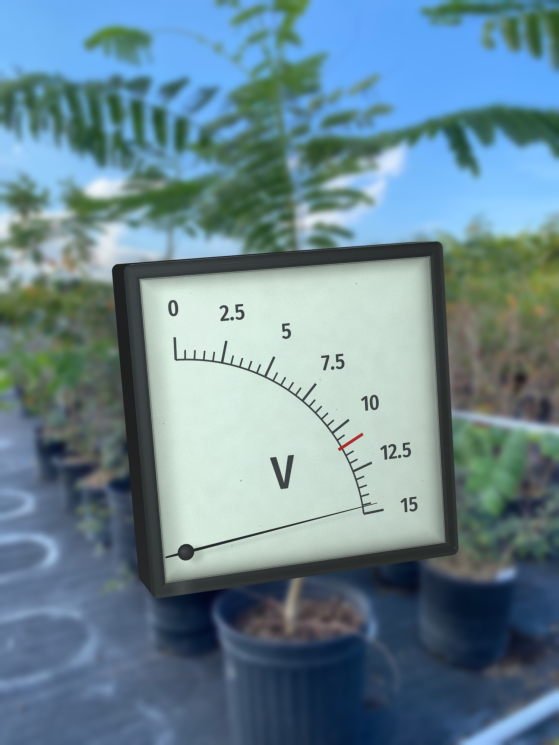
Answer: 14.5 V
